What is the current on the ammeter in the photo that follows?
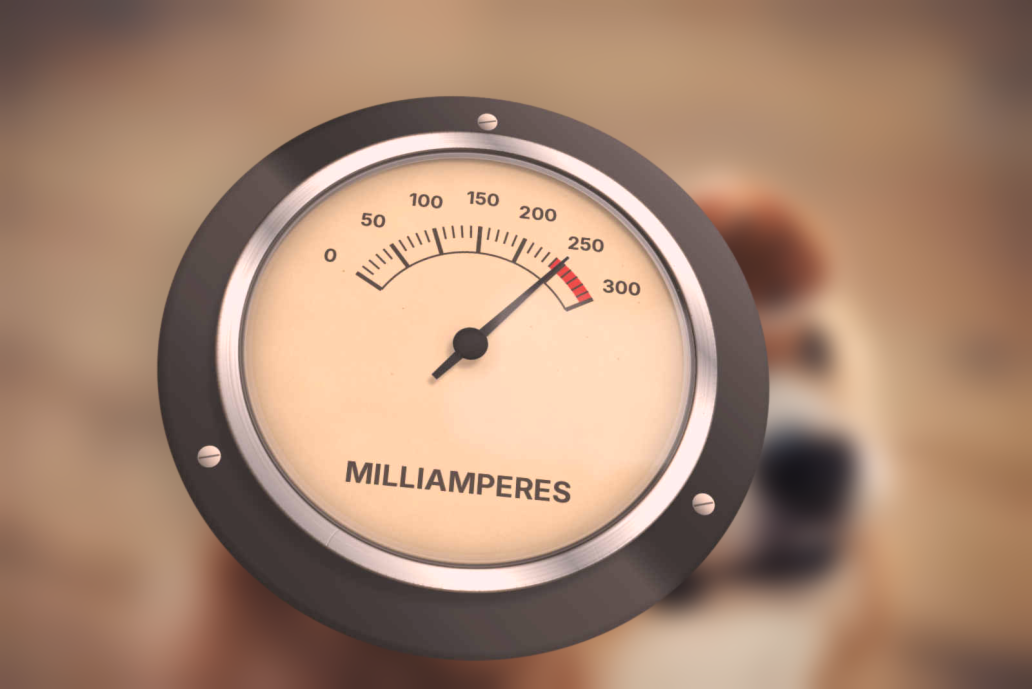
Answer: 250 mA
